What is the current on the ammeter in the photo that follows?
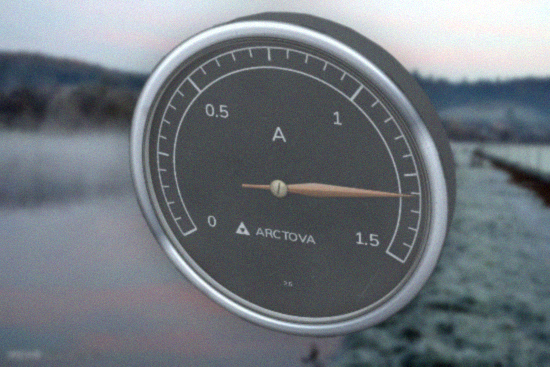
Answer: 1.3 A
